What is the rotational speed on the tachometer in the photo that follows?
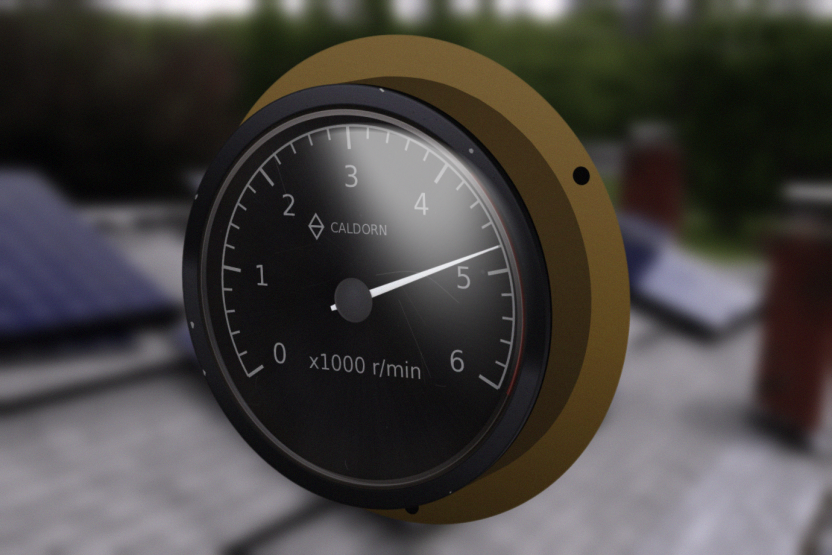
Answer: 4800 rpm
